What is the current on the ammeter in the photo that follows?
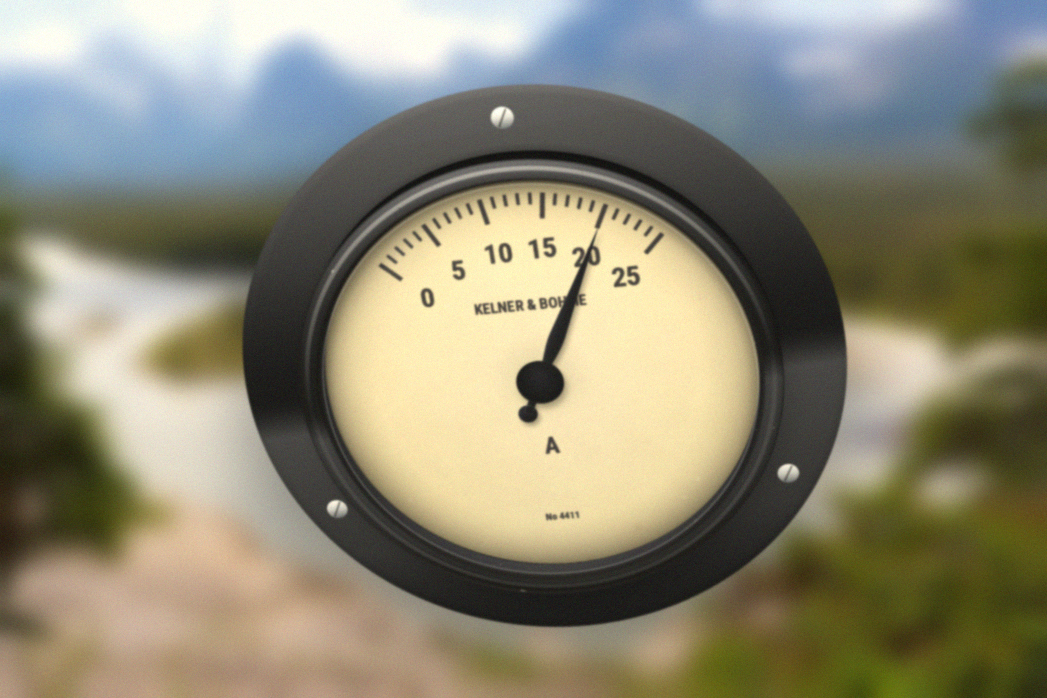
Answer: 20 A
